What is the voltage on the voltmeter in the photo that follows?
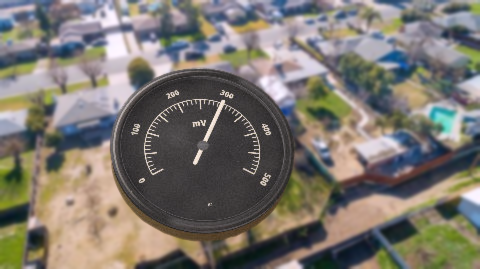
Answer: 300 mV
